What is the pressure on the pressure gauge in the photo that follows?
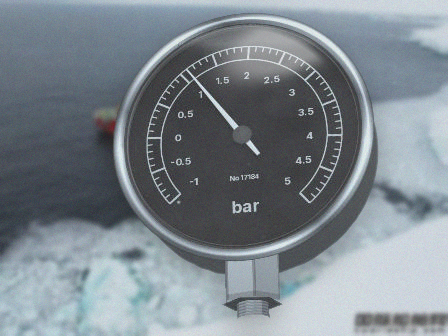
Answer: 1.1 bar
